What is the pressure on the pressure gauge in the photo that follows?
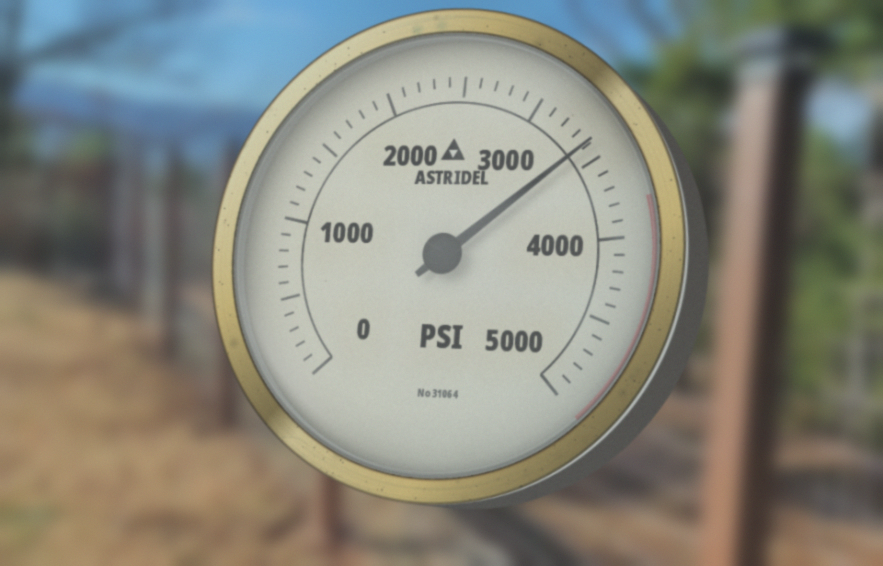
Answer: 3400 psi
